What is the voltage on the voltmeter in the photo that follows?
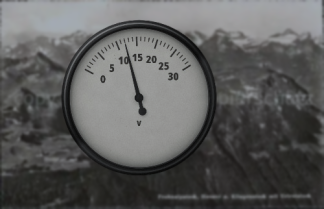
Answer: 12 V
